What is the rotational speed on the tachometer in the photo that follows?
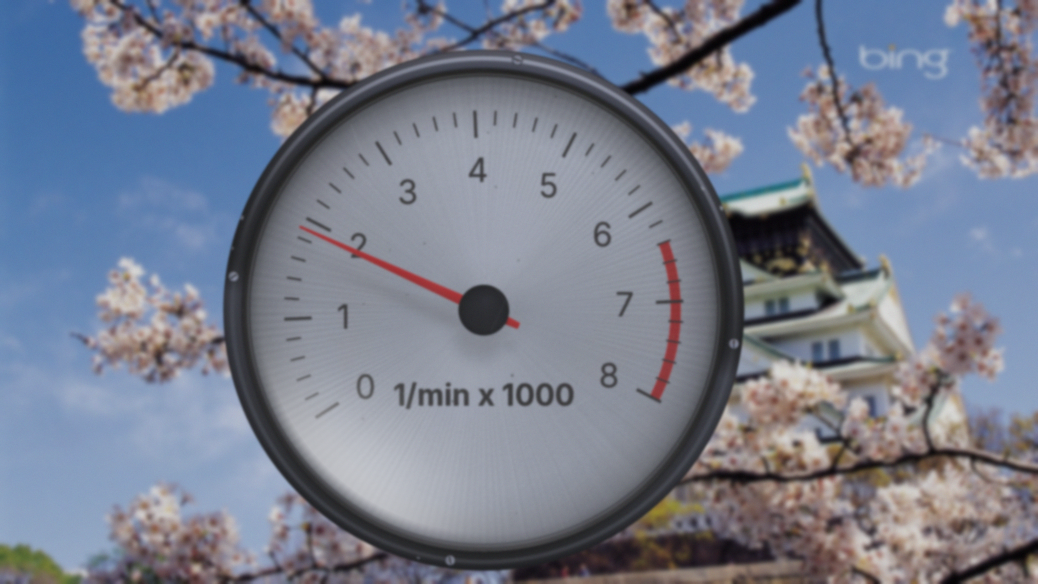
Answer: 1900 rpm
